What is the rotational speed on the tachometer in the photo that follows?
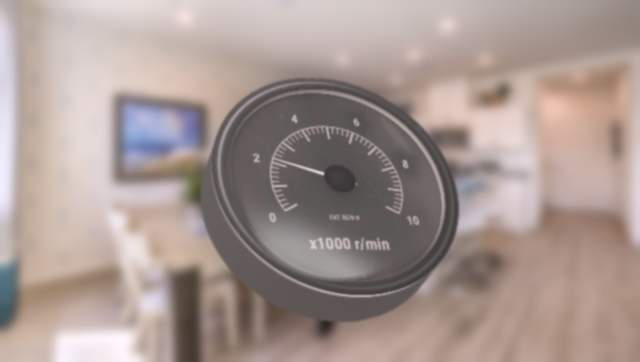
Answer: 2000 rpm
